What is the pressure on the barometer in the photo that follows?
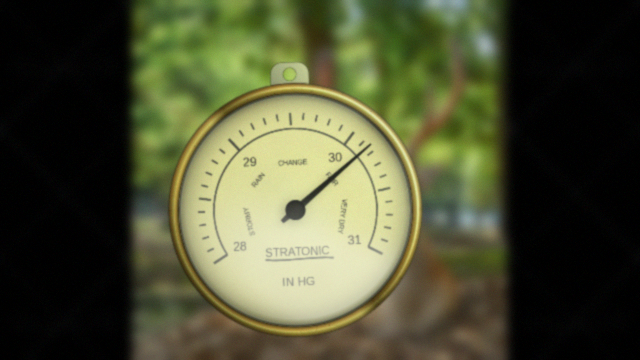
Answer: 30.15 inHg
